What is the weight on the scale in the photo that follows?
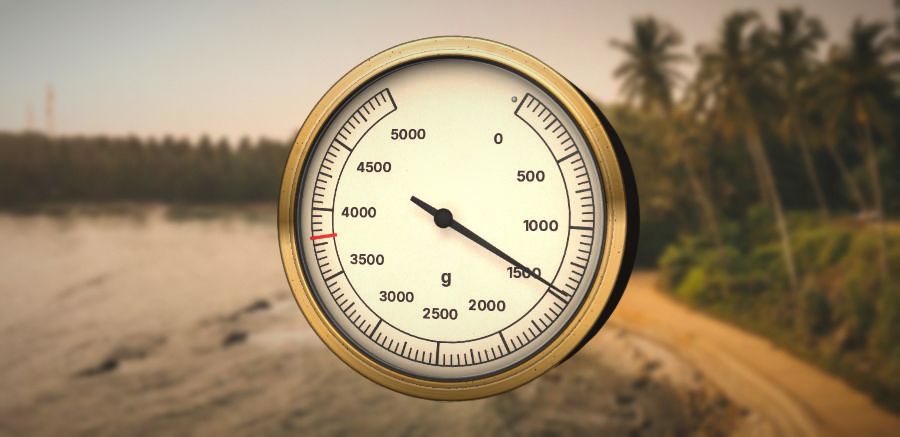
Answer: 1450 g
